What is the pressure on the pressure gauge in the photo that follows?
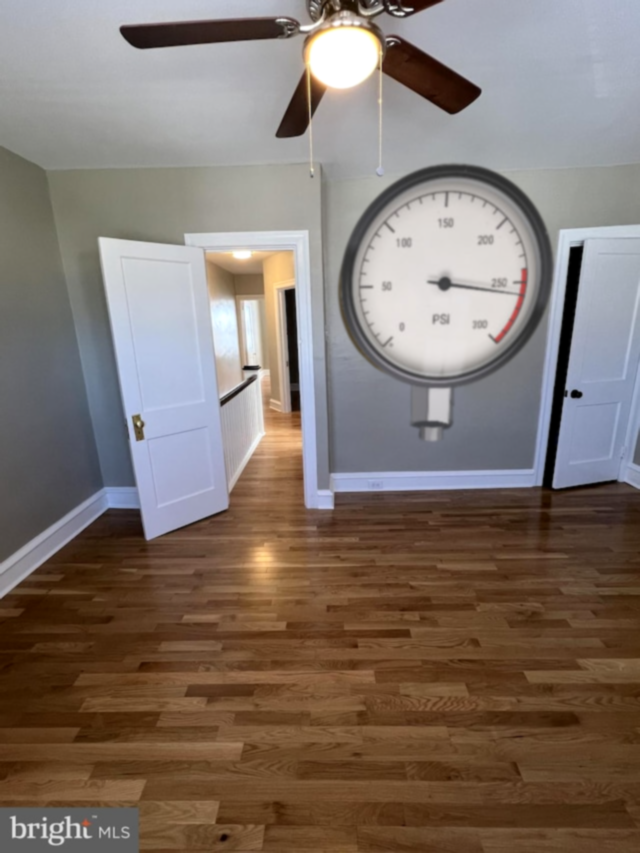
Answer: 260 psi
